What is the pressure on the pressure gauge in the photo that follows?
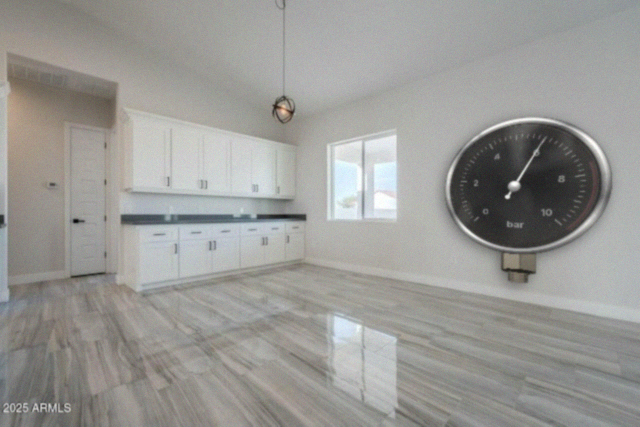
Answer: 6 bar
